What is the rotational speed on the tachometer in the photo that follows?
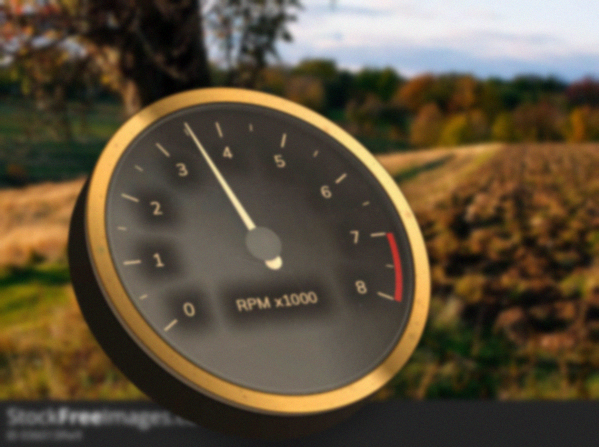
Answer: 3500 rpm
